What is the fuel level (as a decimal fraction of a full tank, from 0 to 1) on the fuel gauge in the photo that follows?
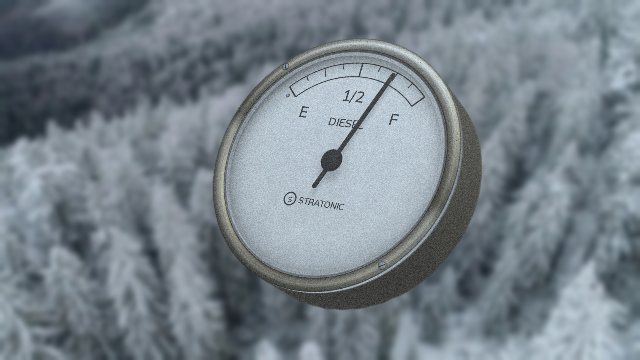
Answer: 0.75
